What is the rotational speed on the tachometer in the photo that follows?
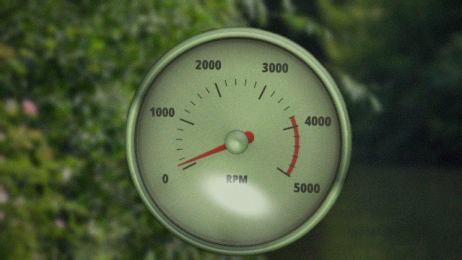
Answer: 100 rpm
